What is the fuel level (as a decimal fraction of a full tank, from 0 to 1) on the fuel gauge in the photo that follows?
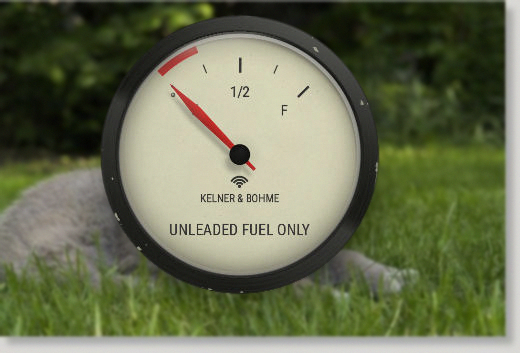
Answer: 0
